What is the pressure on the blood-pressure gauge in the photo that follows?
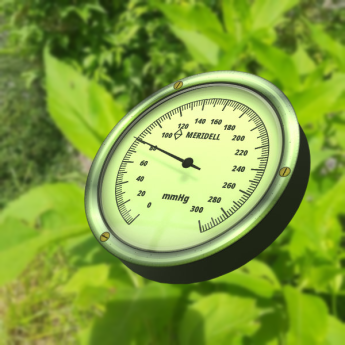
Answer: 80 mmHg
